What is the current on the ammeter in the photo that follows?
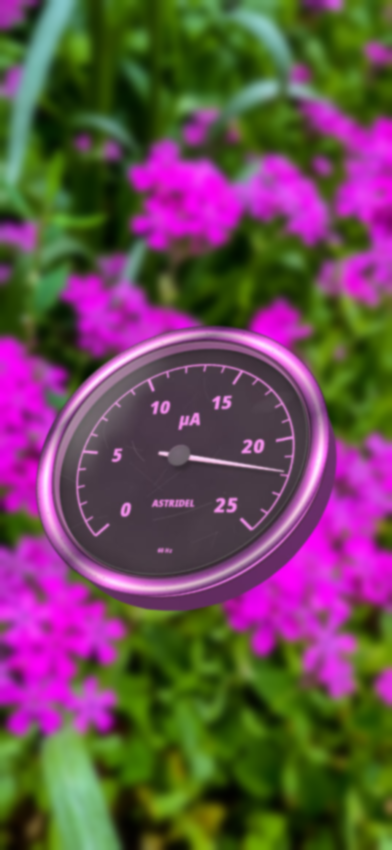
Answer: 22 µA
